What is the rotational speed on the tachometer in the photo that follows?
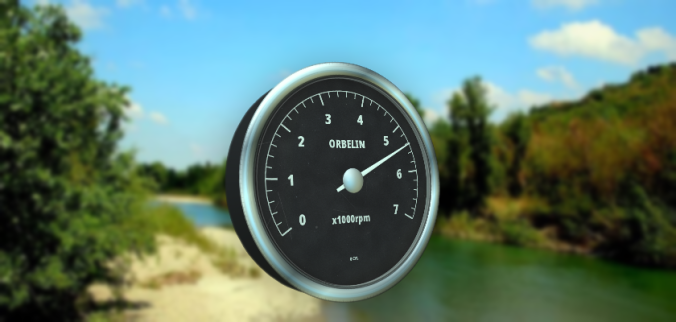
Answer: 5400 rpm
